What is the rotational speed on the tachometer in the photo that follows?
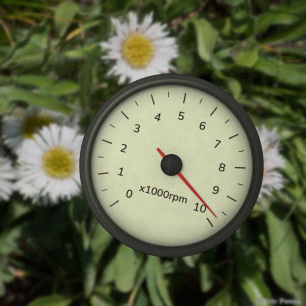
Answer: 9750 rpm
